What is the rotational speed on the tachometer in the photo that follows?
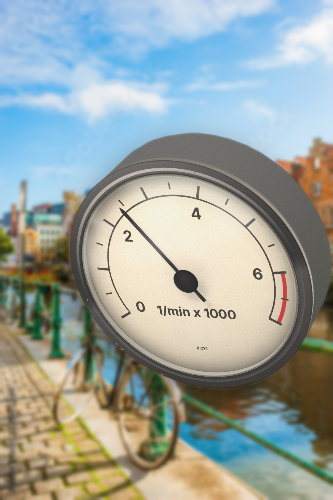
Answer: 2500 rpm
